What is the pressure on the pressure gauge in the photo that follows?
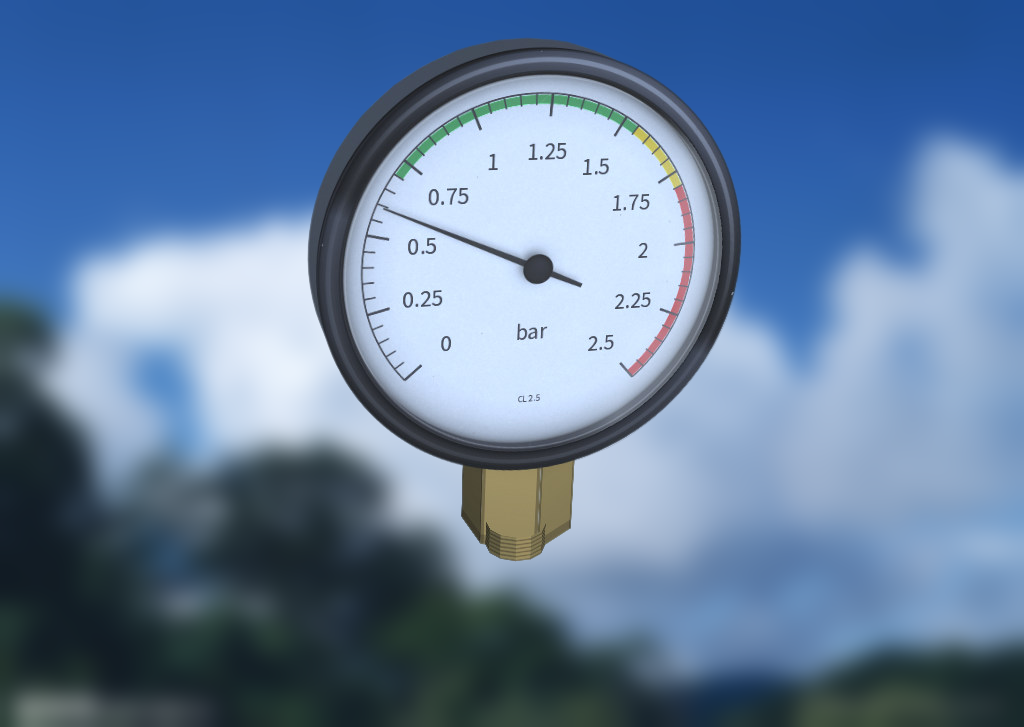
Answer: 0.6 bar
